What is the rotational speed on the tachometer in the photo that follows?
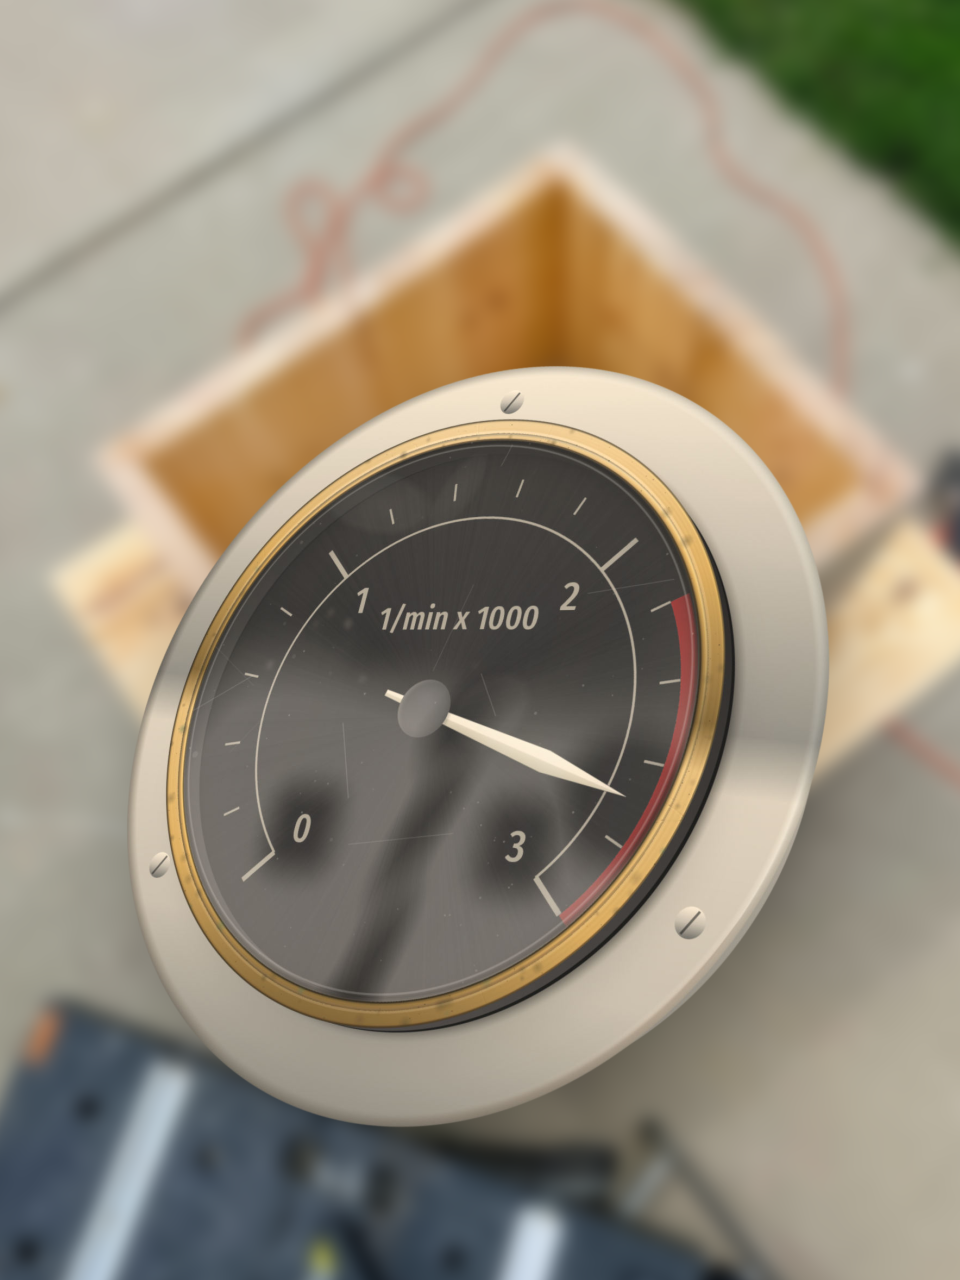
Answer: 2700 rpm
